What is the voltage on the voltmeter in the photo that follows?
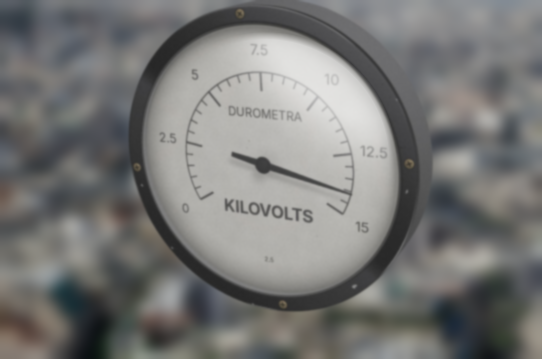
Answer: 14 kV
